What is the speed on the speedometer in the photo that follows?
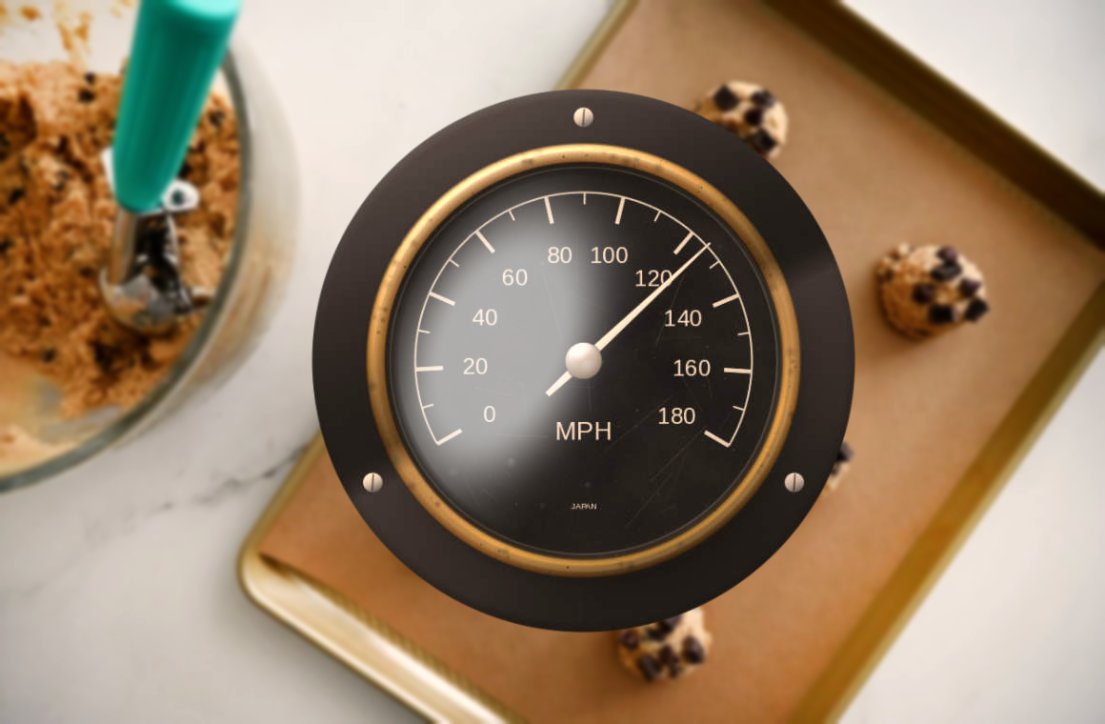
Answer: 125 mph
